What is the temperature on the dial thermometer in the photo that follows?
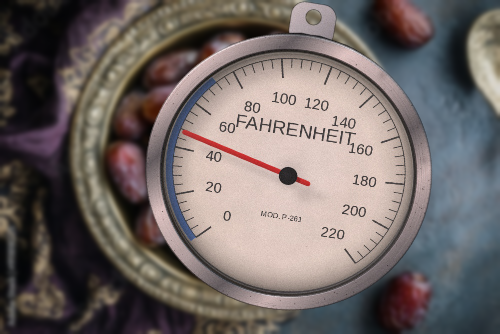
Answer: 48 °F
